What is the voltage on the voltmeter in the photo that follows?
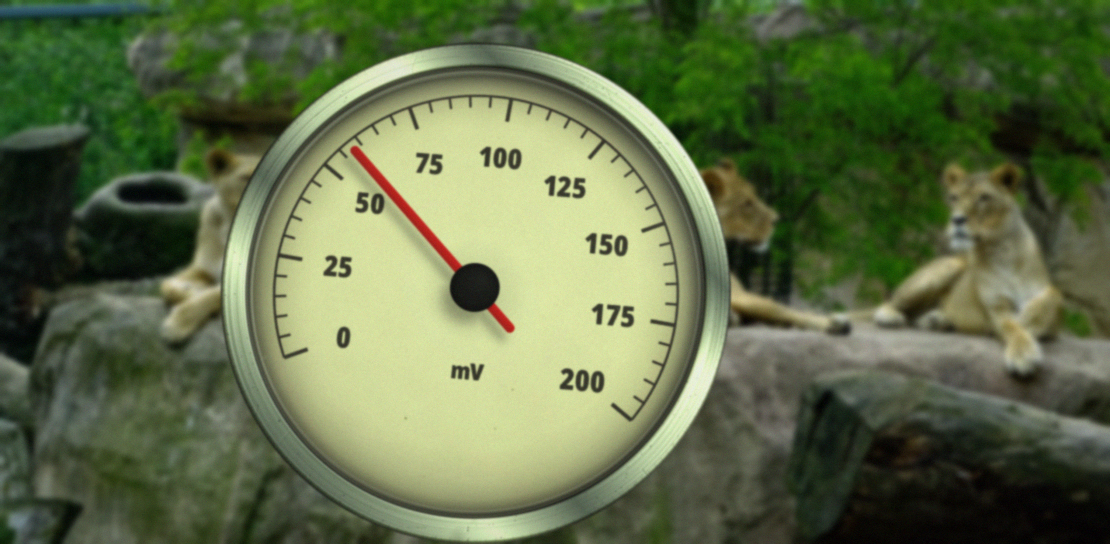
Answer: 57.5 mV
